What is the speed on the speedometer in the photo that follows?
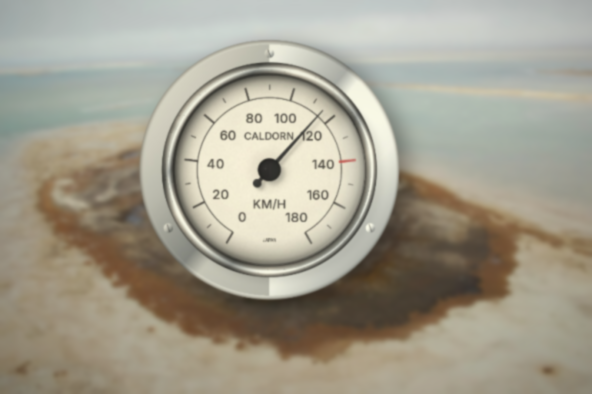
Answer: 115 km/h
